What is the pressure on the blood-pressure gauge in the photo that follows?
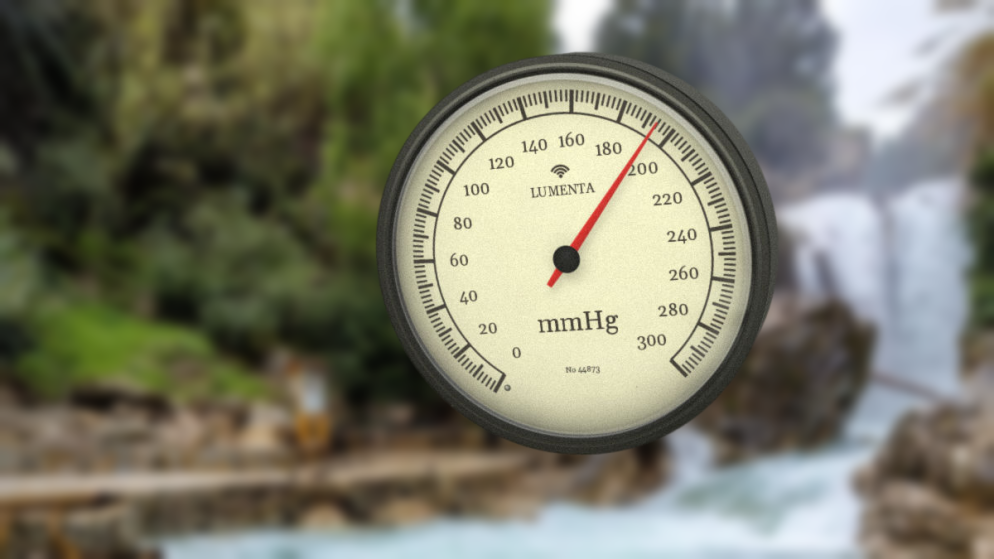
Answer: 194 mmHg
